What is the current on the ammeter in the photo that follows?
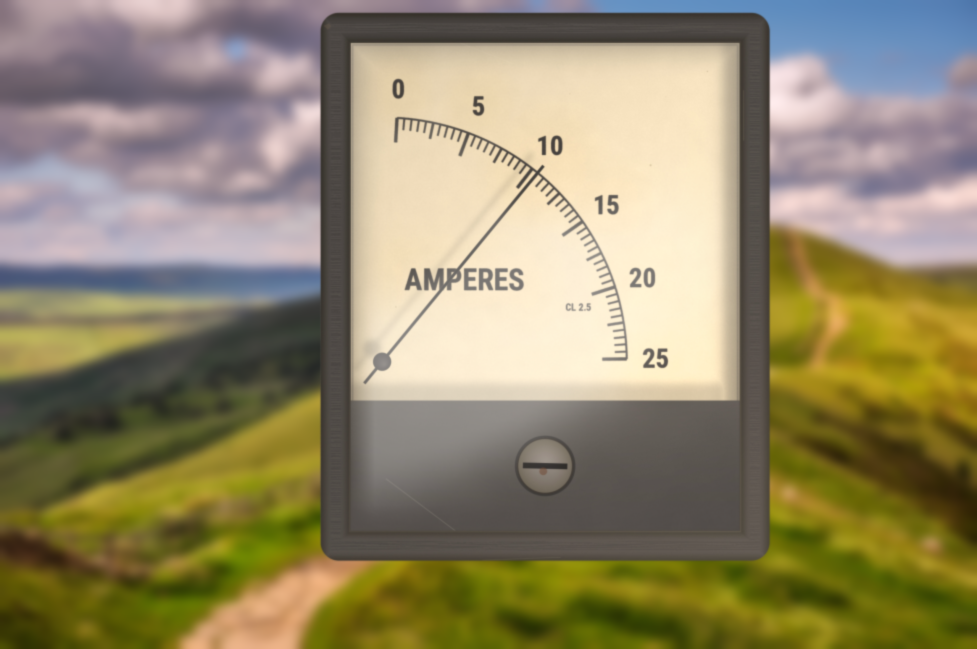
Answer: 10.5 A
